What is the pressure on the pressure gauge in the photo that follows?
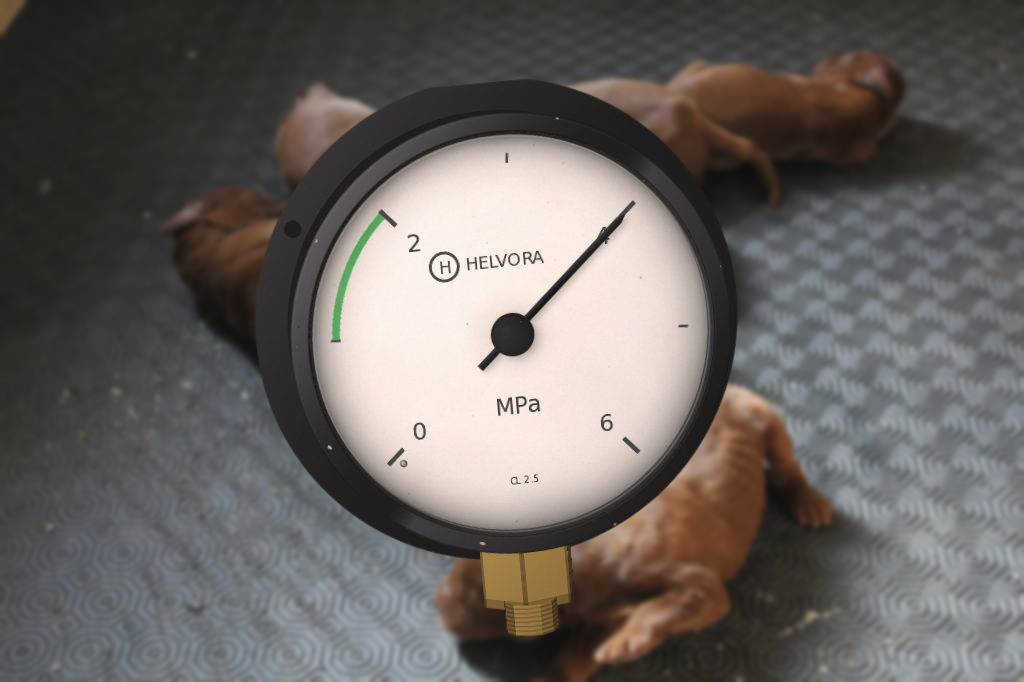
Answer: 4 MPa
